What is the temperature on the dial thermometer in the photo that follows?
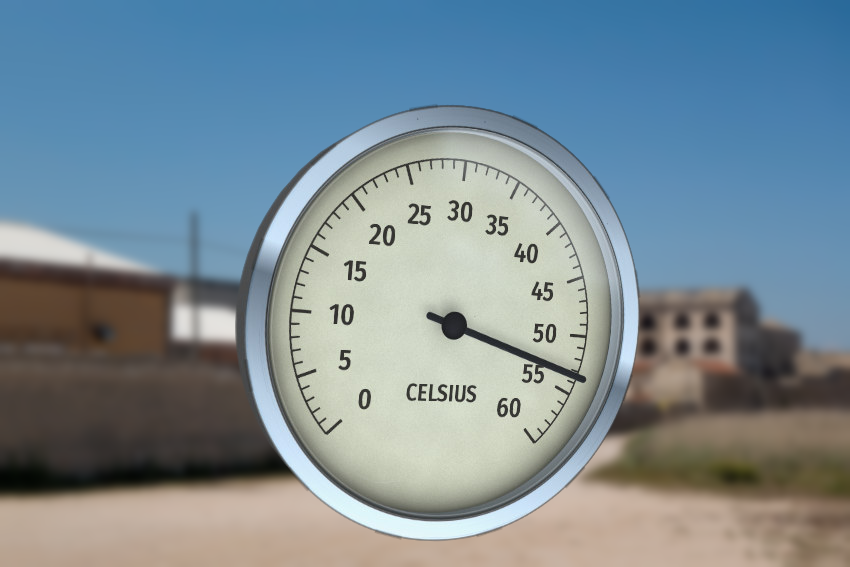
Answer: 53.5 °C
